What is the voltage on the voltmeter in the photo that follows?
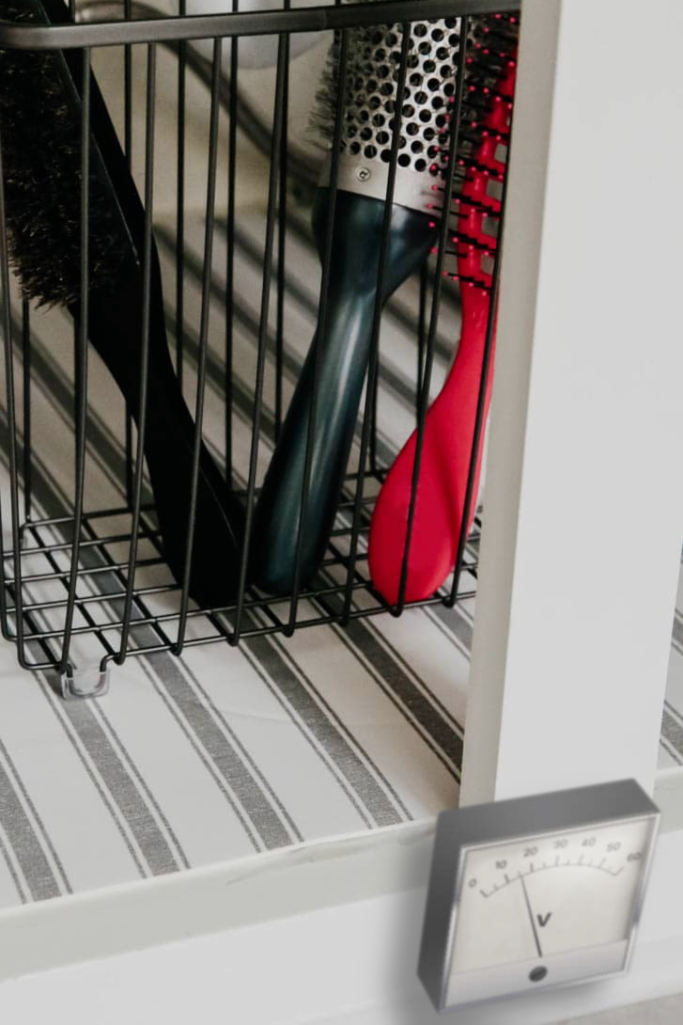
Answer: 15 V
